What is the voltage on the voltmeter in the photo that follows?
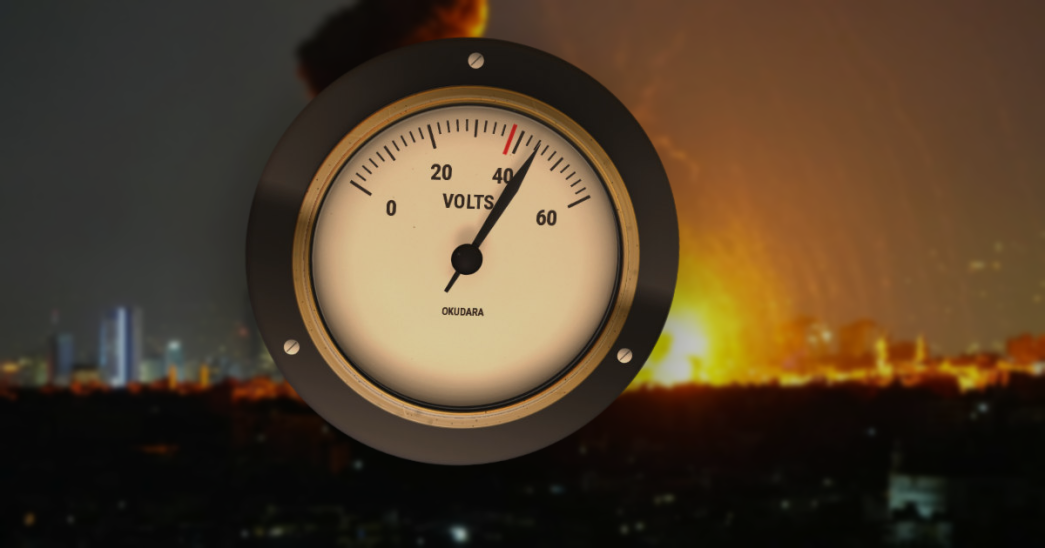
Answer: 44 V
